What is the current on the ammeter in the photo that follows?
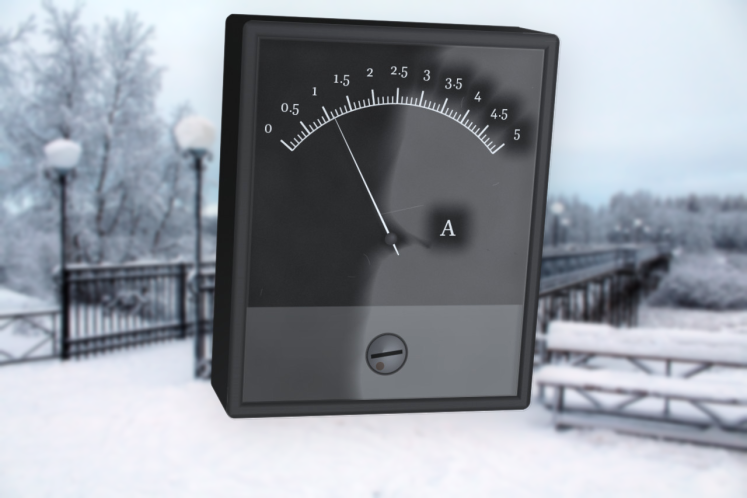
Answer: 1.1 A
